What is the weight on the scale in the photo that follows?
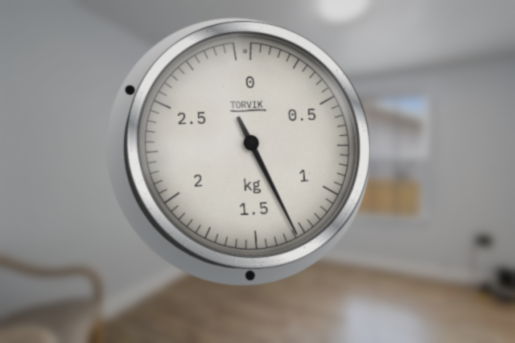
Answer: 1.3 kg
